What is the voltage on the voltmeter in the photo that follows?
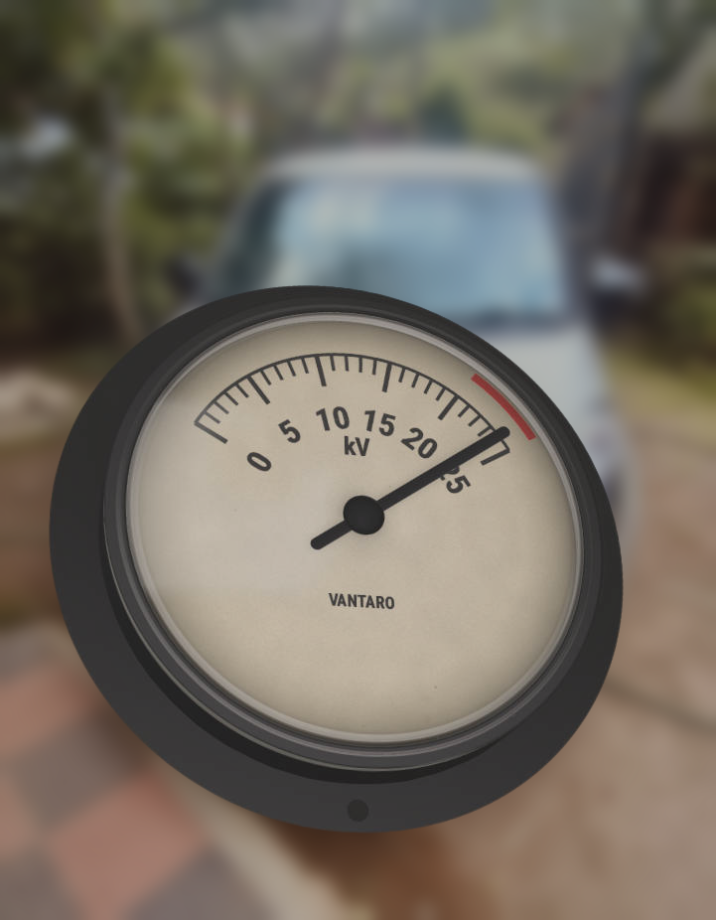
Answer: 24 kV
